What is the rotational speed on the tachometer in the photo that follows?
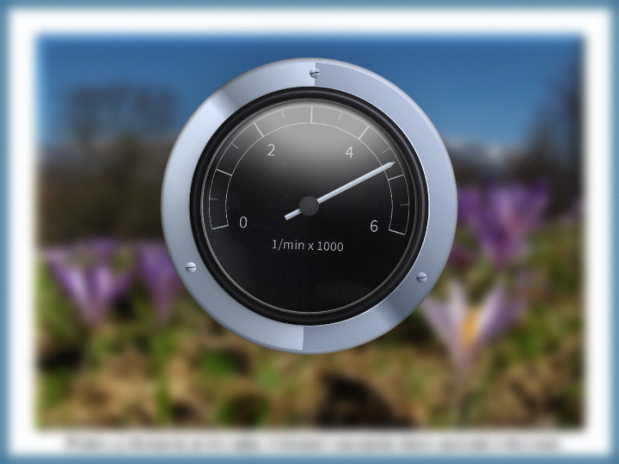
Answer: 4750 rpm
